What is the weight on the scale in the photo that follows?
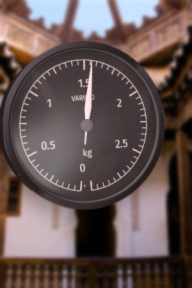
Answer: 1.55 kg
